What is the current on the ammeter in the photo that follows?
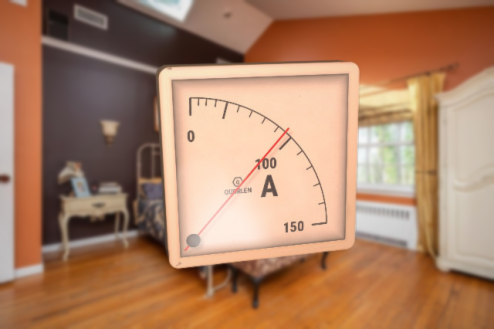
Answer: 95 A
